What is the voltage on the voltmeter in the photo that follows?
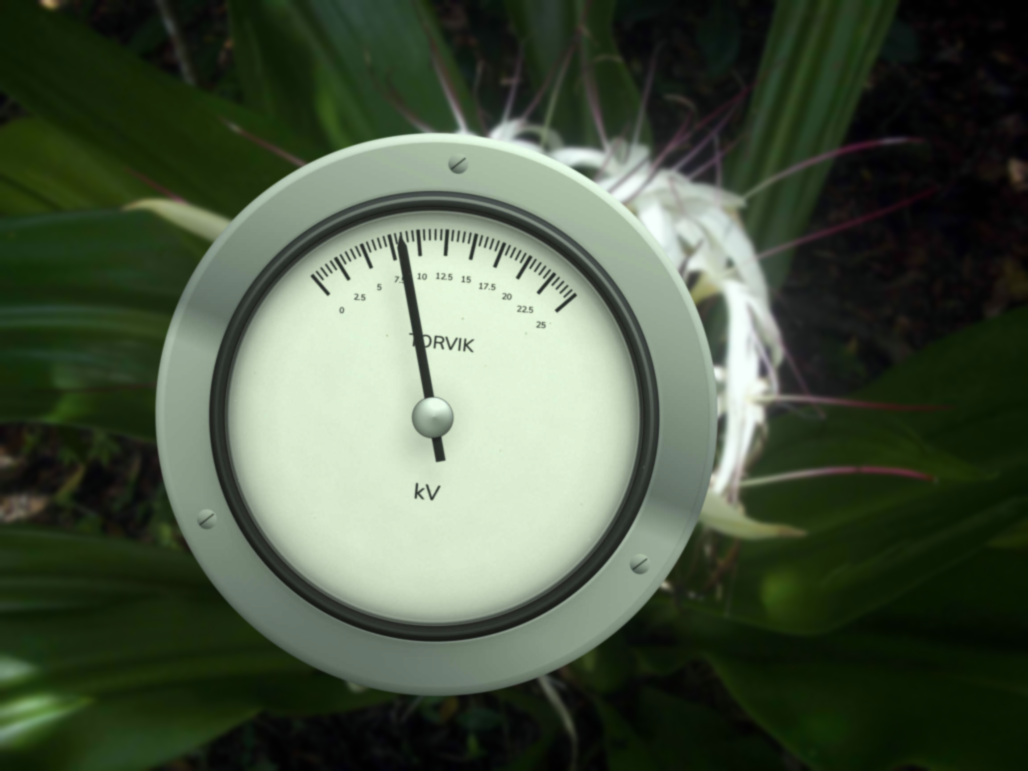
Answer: 8.5 kV
